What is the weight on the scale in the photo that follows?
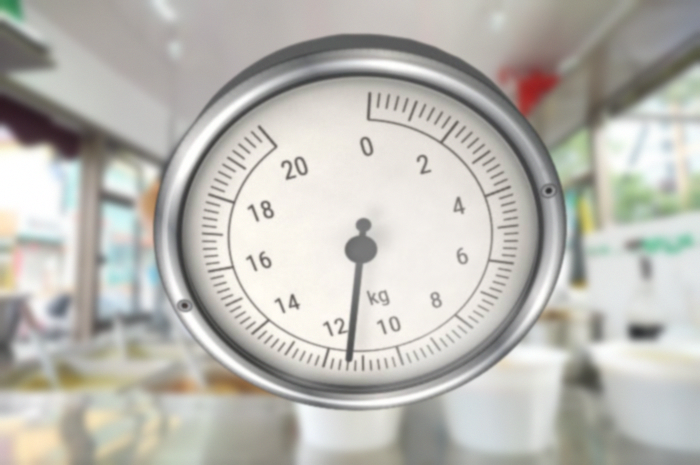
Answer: 11.4 kg
